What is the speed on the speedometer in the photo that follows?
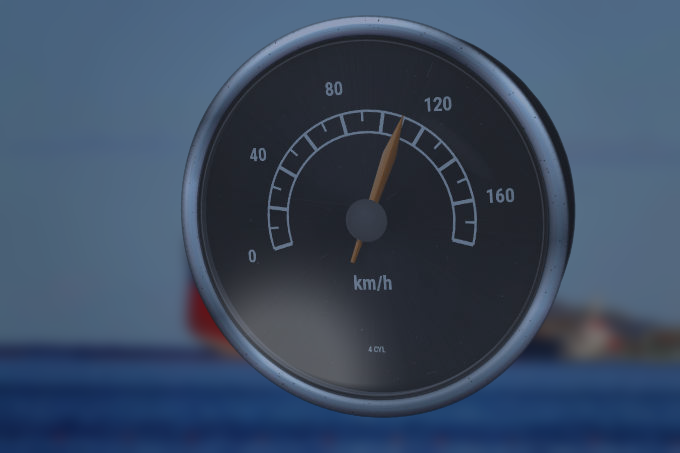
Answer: 110 km/h
